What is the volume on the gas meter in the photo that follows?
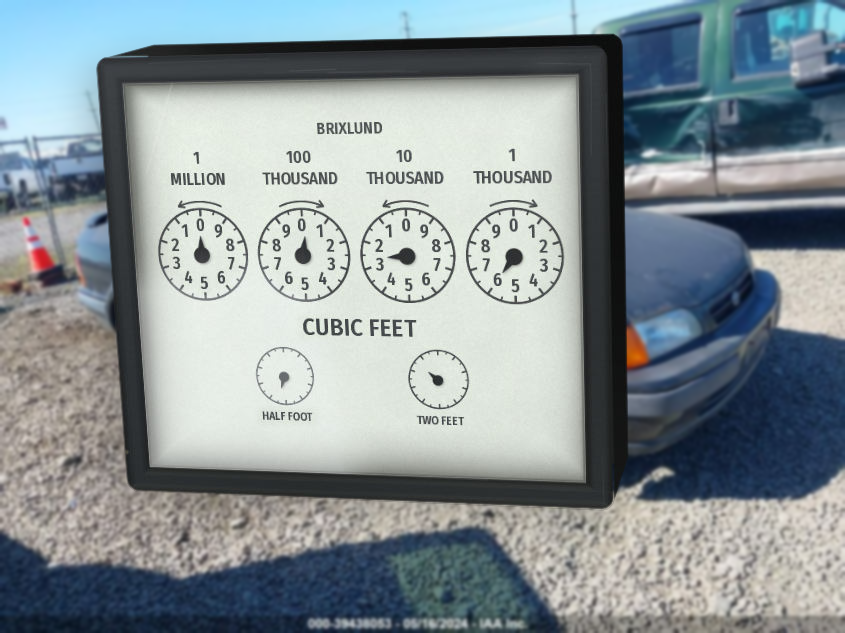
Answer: 2600 ft³
